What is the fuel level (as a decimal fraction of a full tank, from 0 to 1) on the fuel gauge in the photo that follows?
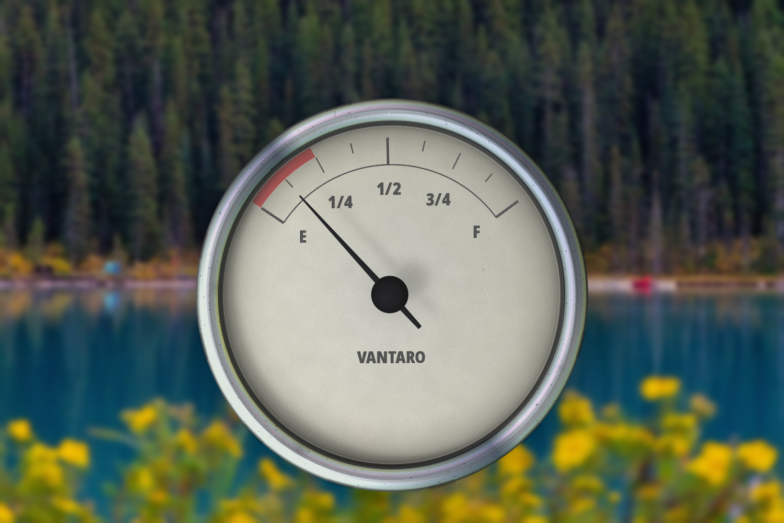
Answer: 0.125
